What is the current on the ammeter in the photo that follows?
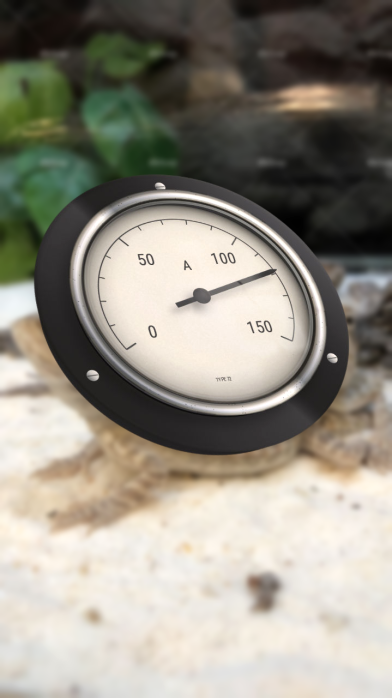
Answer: 120 A
